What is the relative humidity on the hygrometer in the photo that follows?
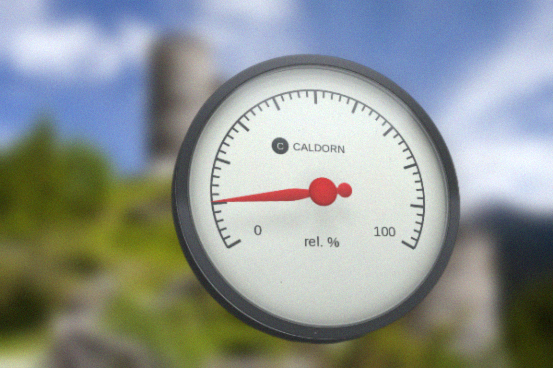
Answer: 10 %
